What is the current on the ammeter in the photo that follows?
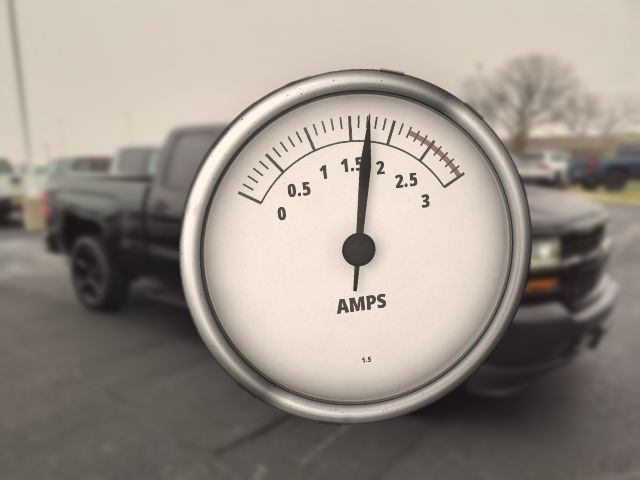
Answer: 1.7 A
